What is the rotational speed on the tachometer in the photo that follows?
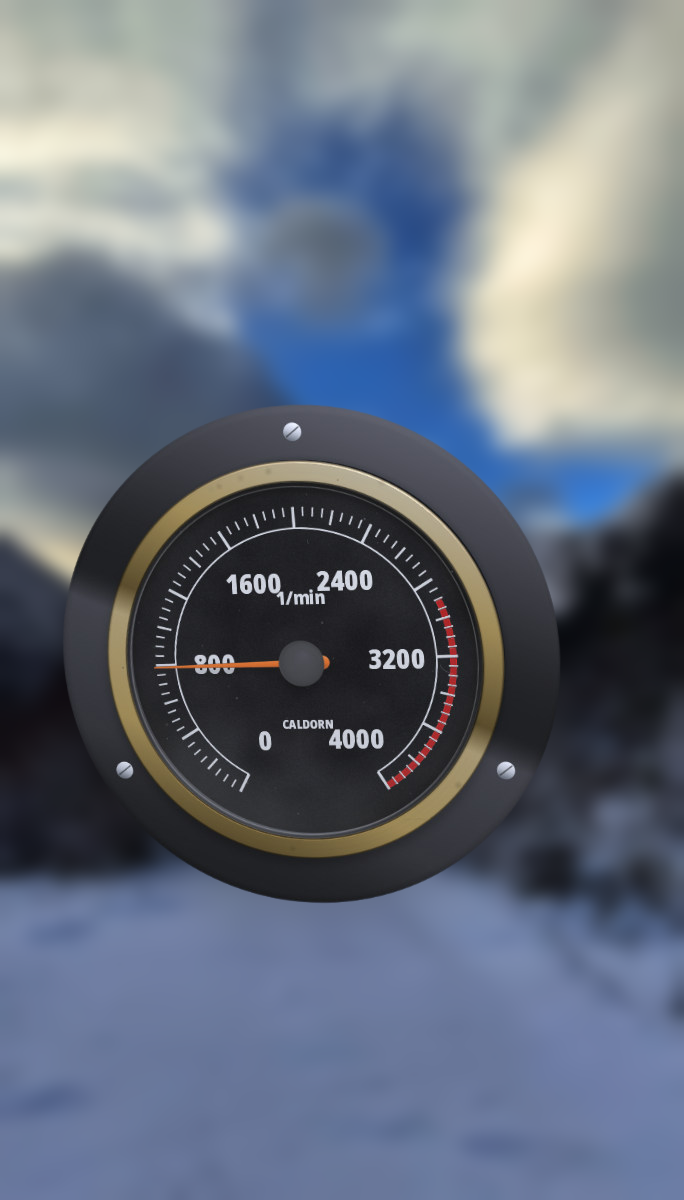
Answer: 800 rpm
